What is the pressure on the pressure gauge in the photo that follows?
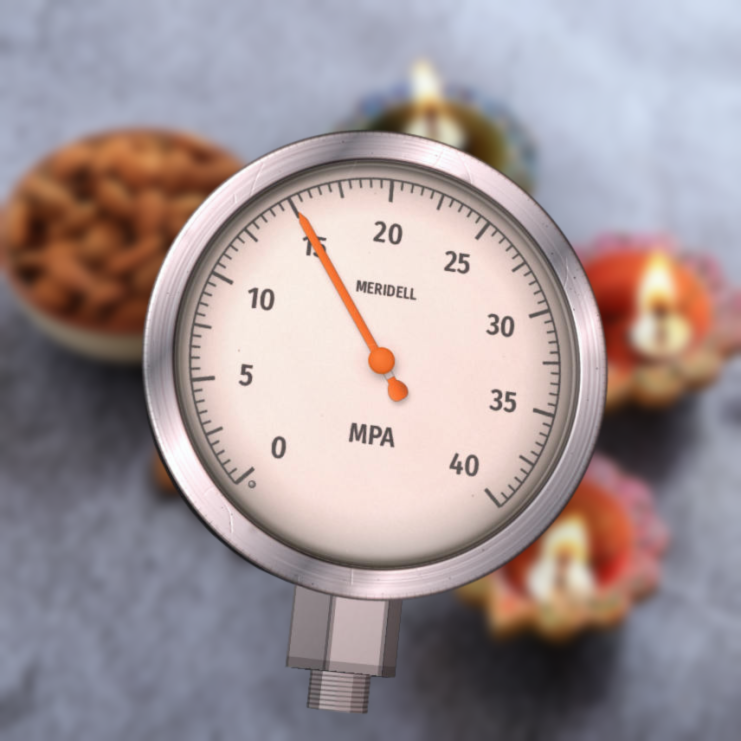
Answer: 15 MPa
